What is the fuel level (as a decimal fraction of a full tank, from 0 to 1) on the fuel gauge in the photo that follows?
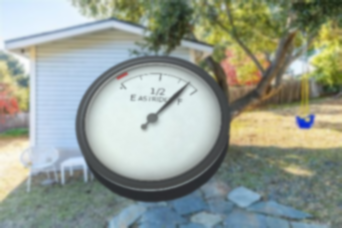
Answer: 0.875
